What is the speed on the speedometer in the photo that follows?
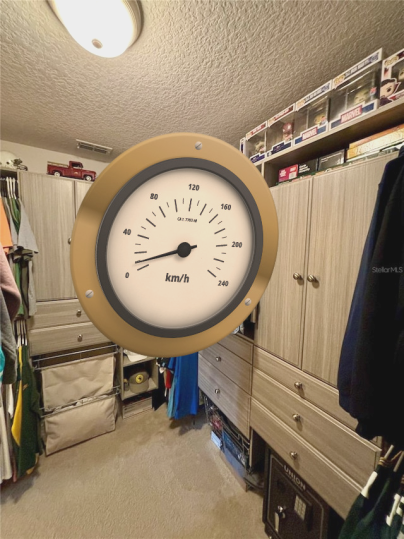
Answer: 10 km/h
